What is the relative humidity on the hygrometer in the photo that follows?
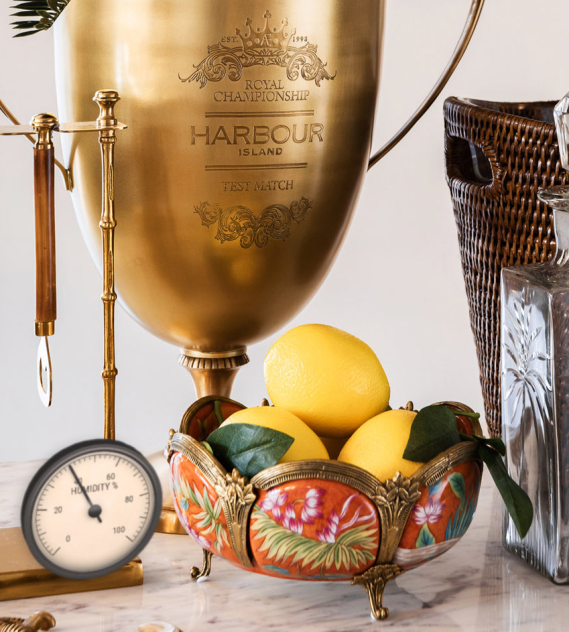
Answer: 40 %
